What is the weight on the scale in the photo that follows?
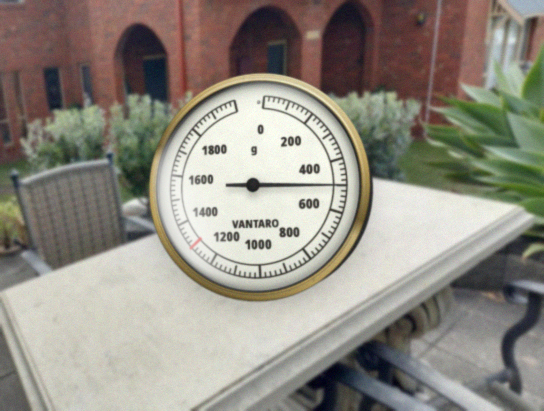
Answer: 500 g
